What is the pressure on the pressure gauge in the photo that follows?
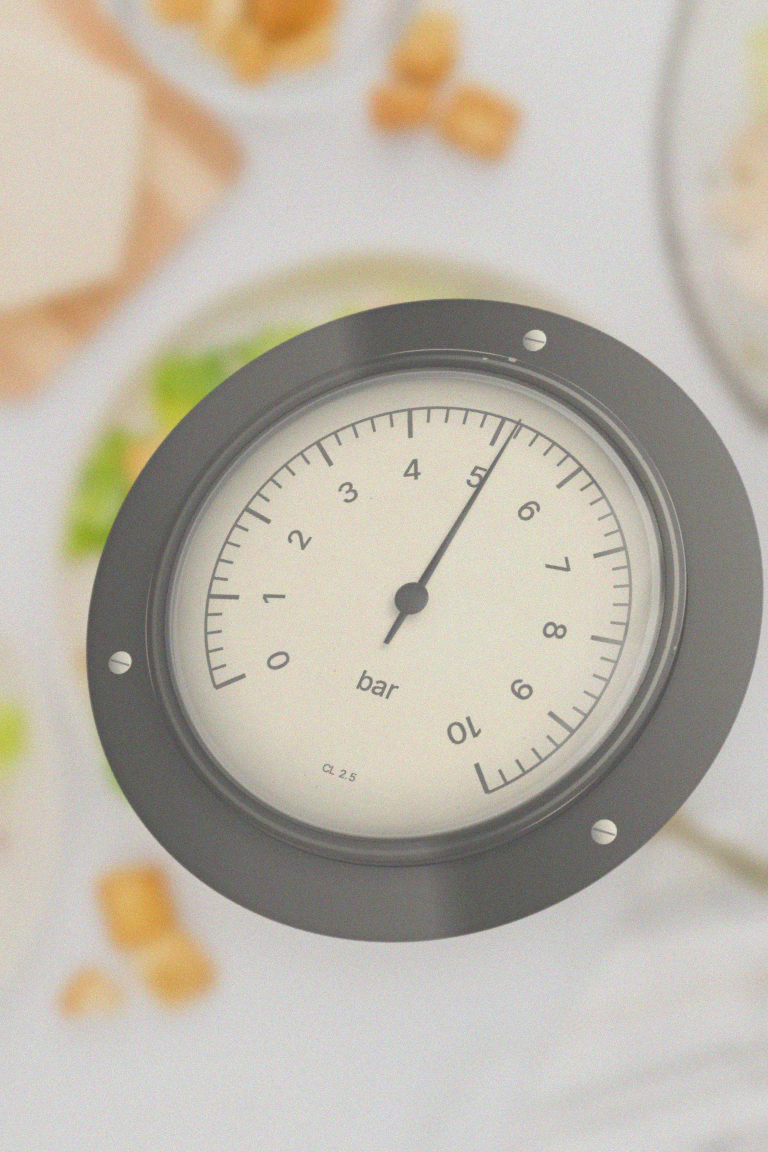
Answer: 5.2 bar
